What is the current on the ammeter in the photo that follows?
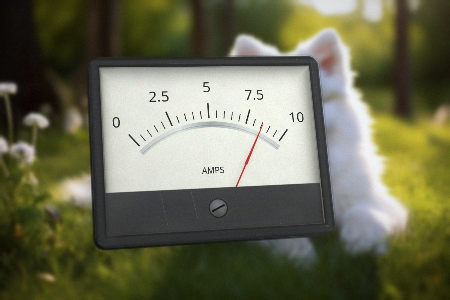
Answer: 8.5 A
